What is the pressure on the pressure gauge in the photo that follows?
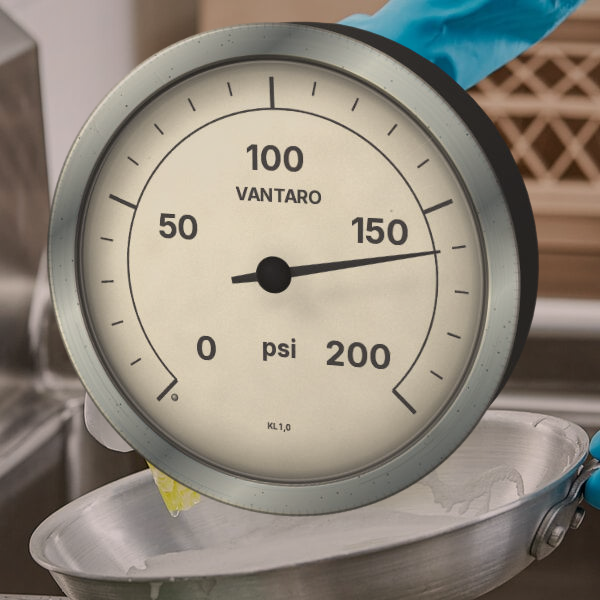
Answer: 160 psi
